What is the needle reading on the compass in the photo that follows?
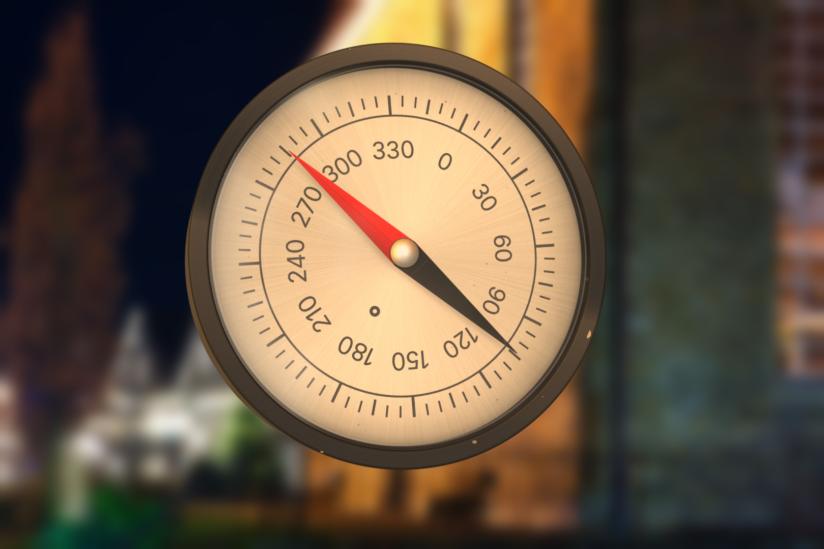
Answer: 285 °
